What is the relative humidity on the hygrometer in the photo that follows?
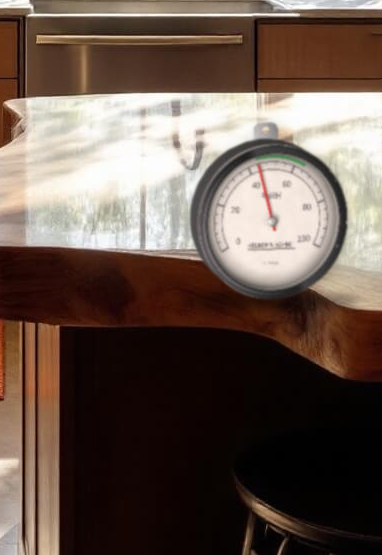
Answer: 44 %
